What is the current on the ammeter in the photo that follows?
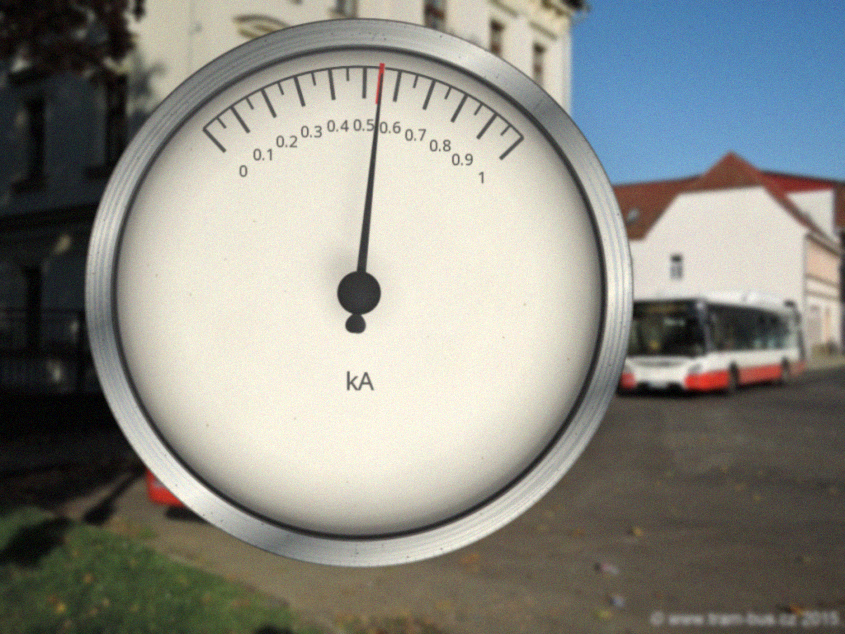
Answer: 0.55 kA
